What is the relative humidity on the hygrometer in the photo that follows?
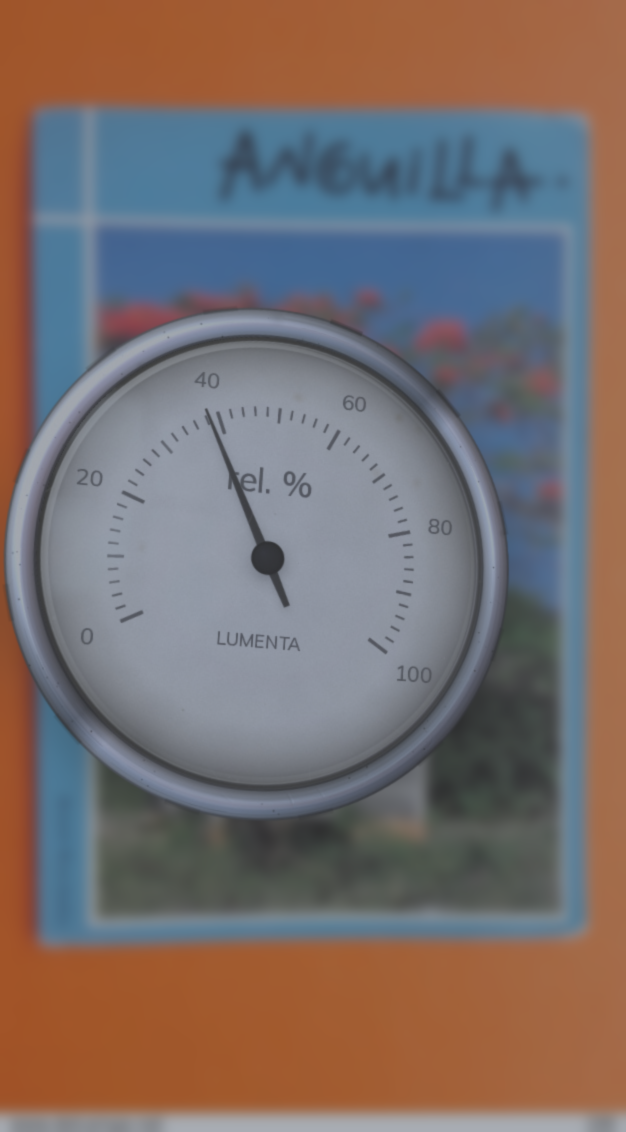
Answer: 38 %
